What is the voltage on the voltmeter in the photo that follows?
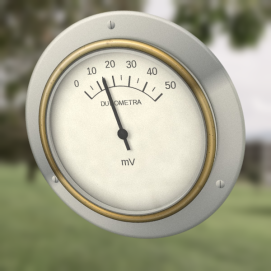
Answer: 15 mV
